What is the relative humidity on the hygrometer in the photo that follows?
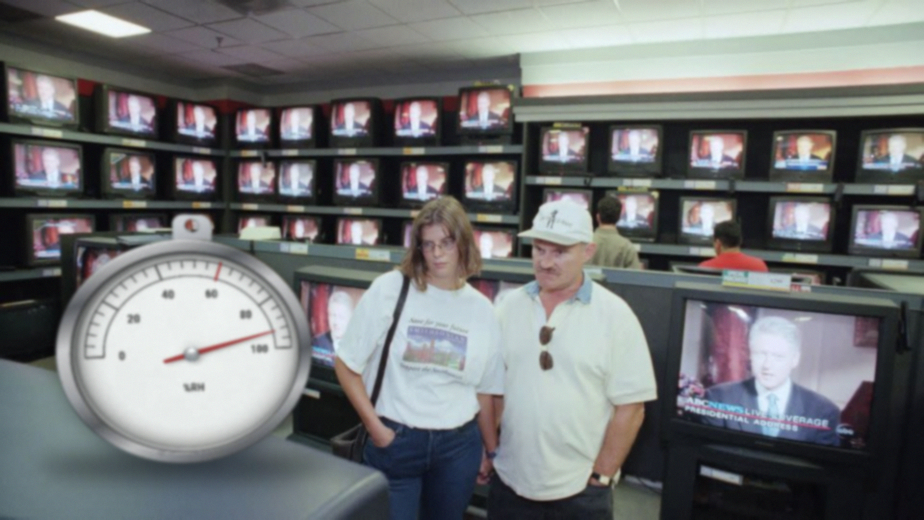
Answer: 92 %
